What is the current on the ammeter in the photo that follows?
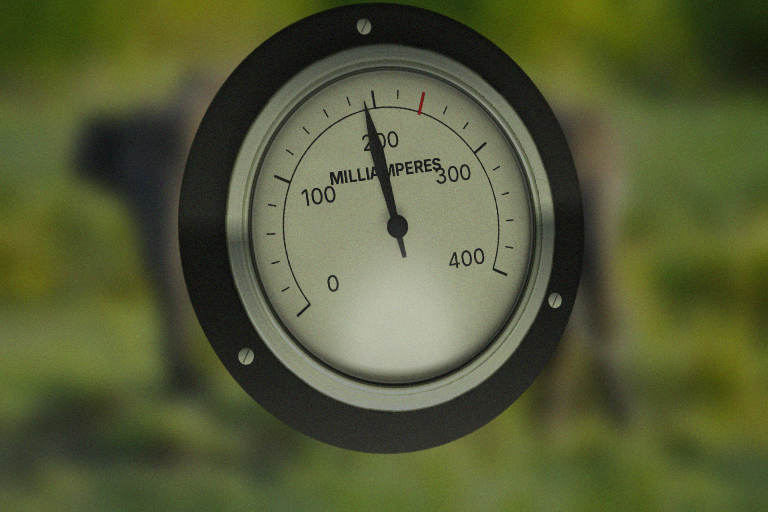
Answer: 190 mA
